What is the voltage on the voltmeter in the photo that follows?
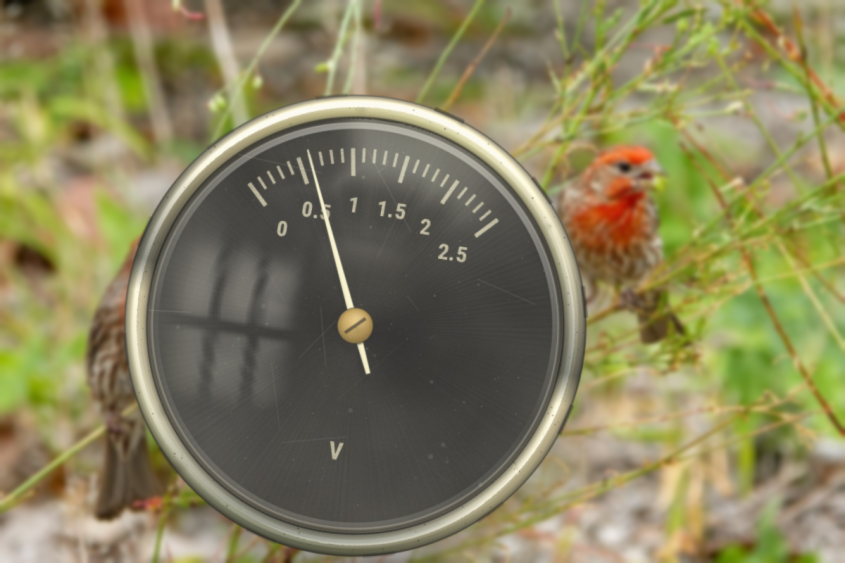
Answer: 0.6 V
